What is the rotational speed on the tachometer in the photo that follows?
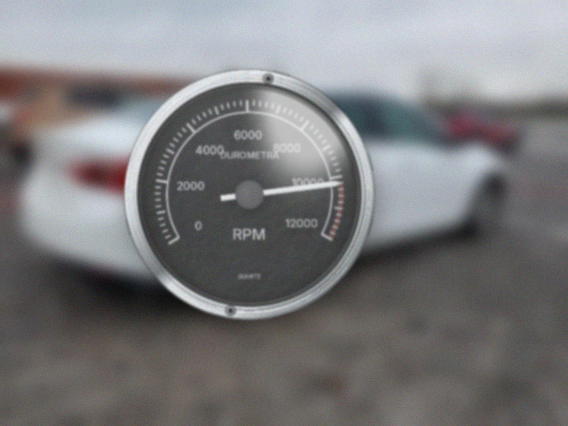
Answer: 10200 rpm
